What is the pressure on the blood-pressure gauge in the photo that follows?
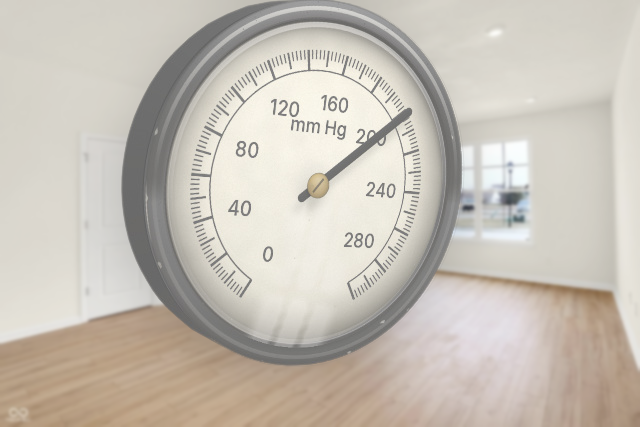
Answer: 200 mmHg
